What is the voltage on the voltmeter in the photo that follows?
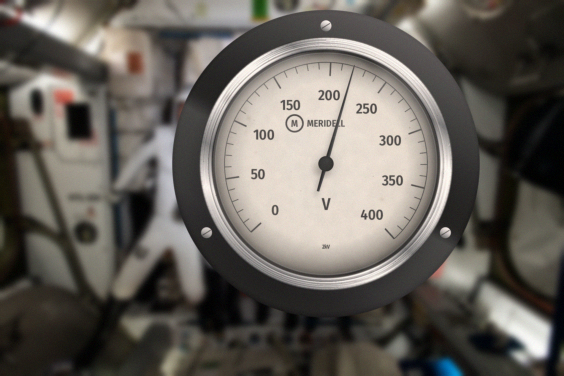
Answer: 220 V
